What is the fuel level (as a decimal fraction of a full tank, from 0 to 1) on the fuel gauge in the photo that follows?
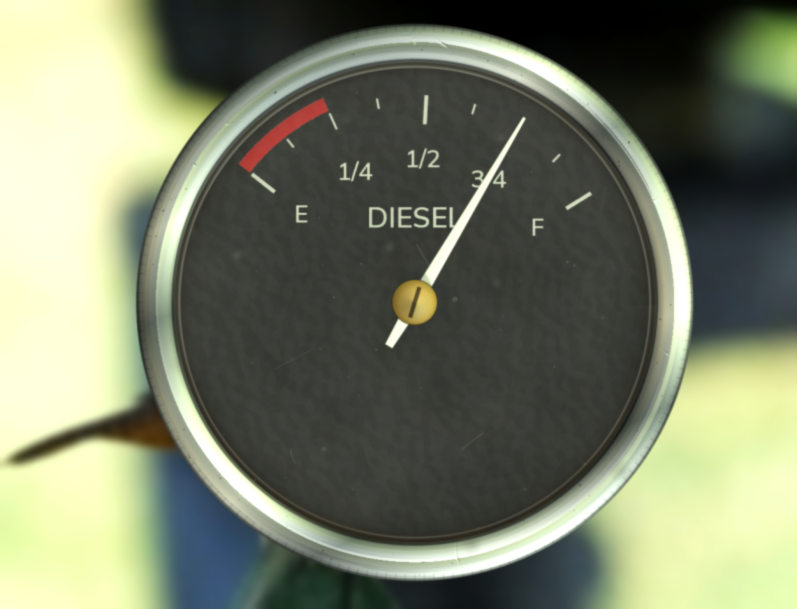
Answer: 0.75
